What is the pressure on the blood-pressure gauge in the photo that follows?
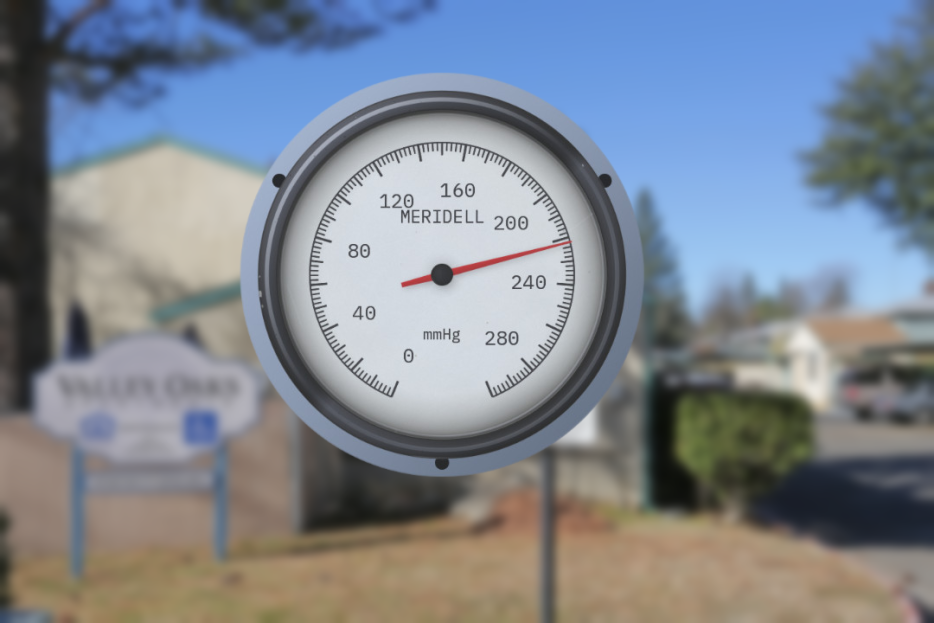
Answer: 222 mmHg
